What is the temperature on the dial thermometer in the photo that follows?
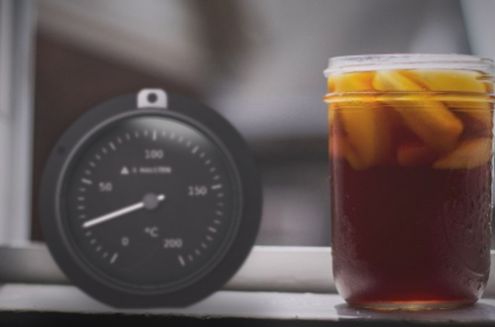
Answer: 25 °C
